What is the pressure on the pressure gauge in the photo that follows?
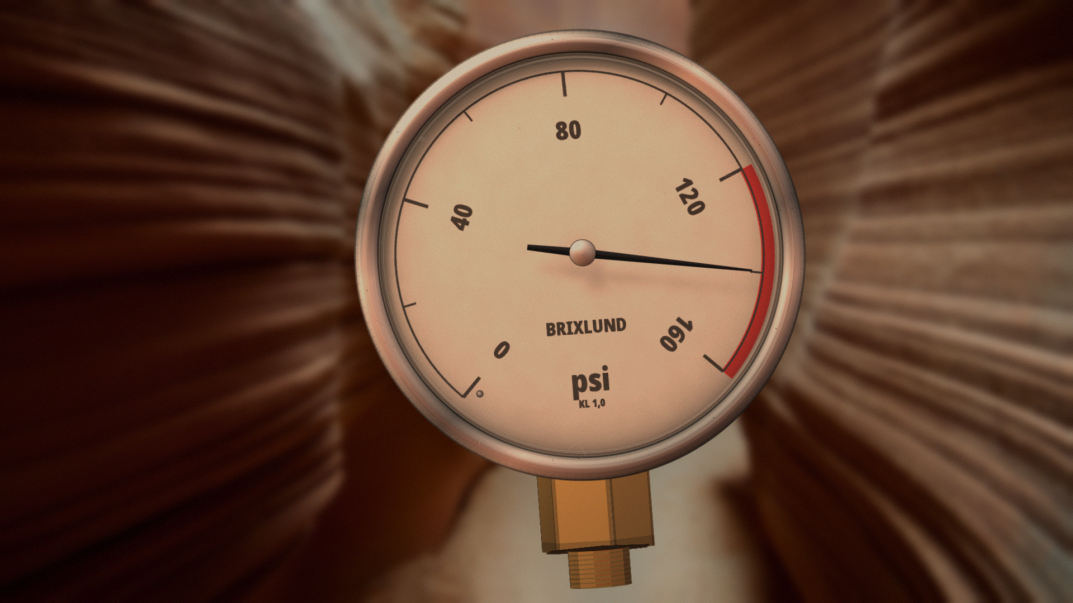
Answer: 140 psi
